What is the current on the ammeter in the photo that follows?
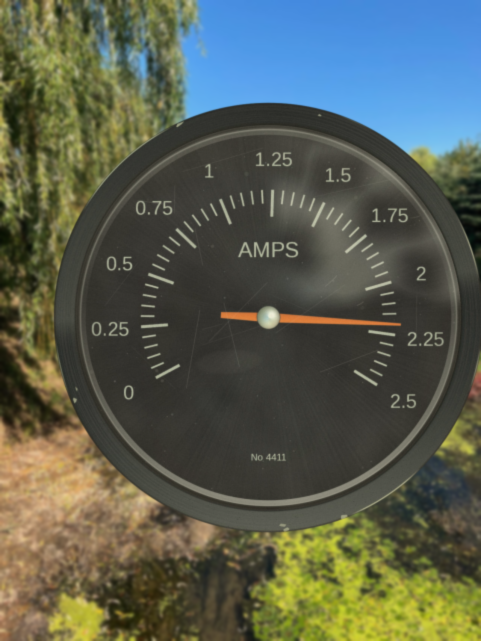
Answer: 2.2 A
